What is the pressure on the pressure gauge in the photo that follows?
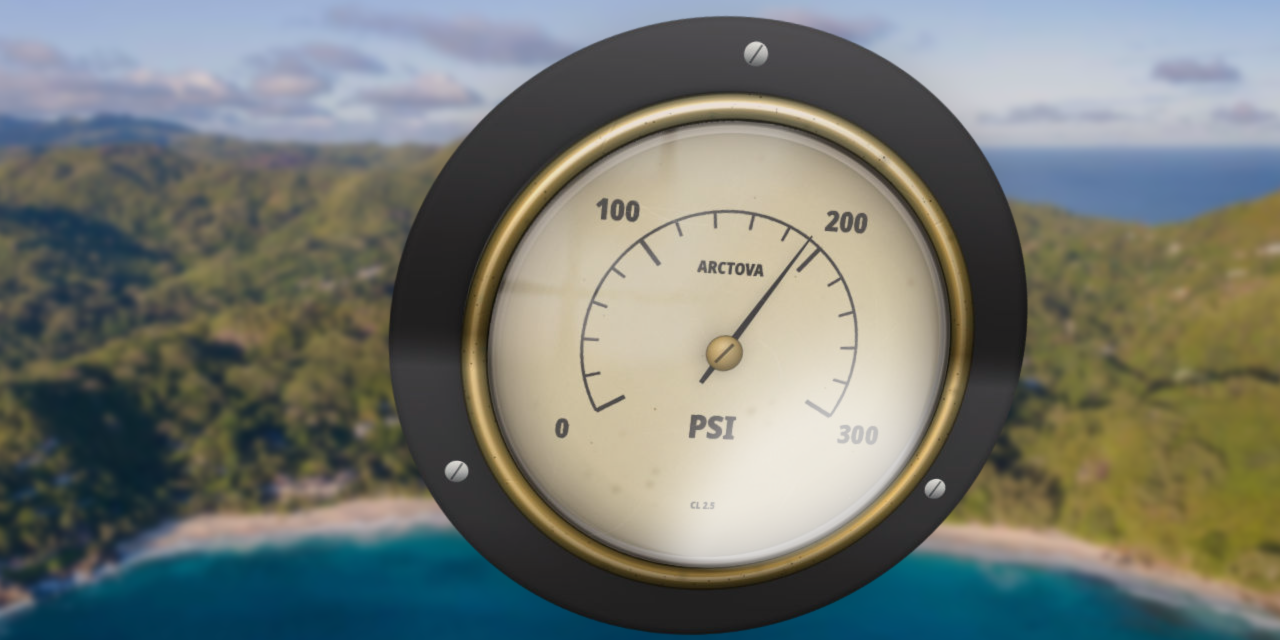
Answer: 190 psi
